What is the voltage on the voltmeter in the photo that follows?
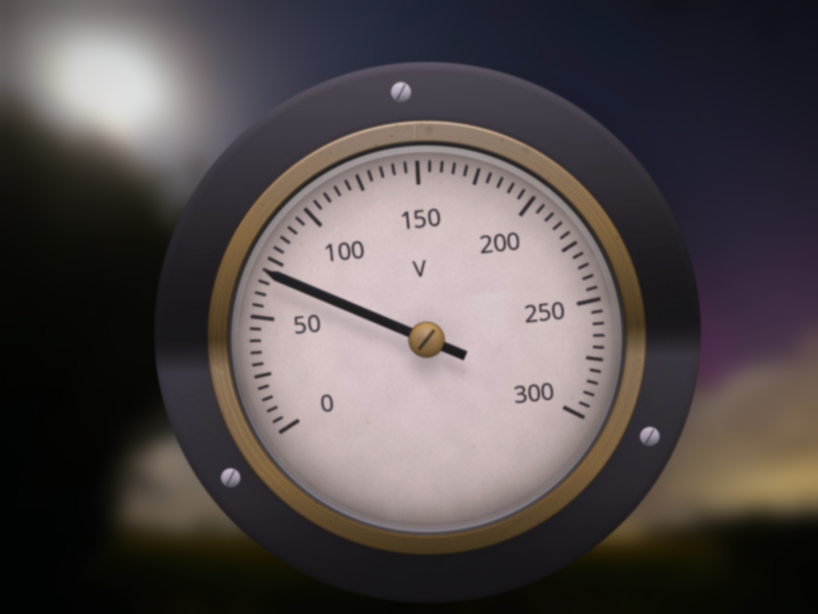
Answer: 70 V
